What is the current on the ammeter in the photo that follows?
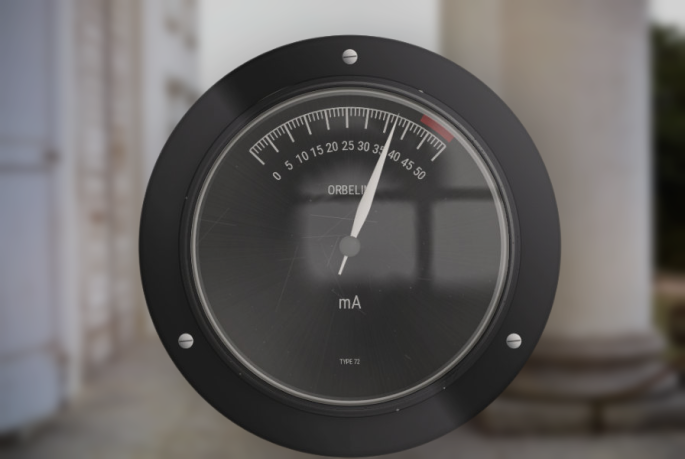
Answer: 37 mA
